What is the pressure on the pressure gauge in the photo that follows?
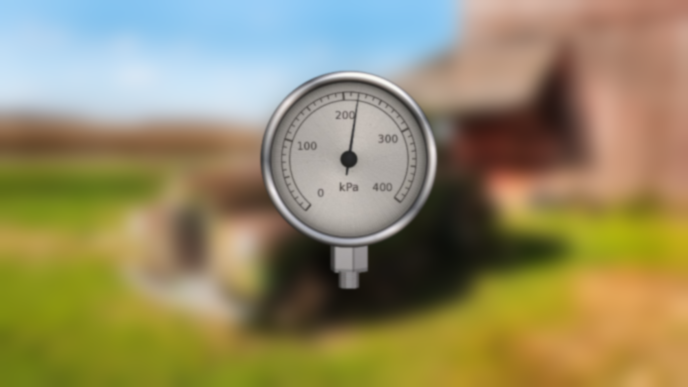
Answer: 220 kPa
